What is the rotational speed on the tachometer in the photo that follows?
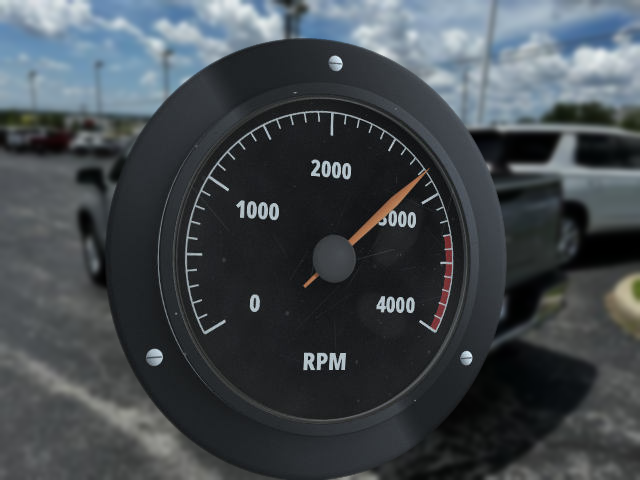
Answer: 2800 rpm
